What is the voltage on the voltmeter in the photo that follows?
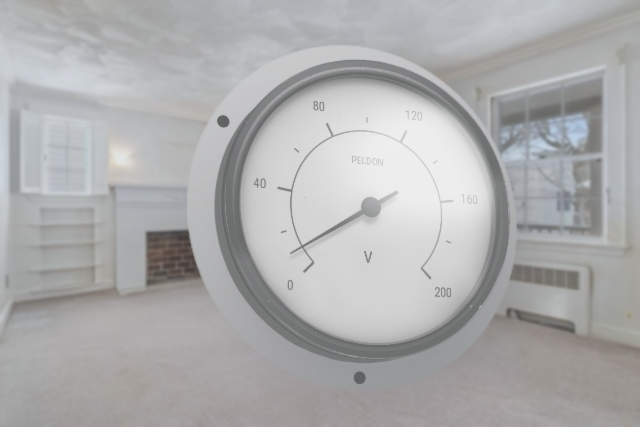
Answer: 10 V
